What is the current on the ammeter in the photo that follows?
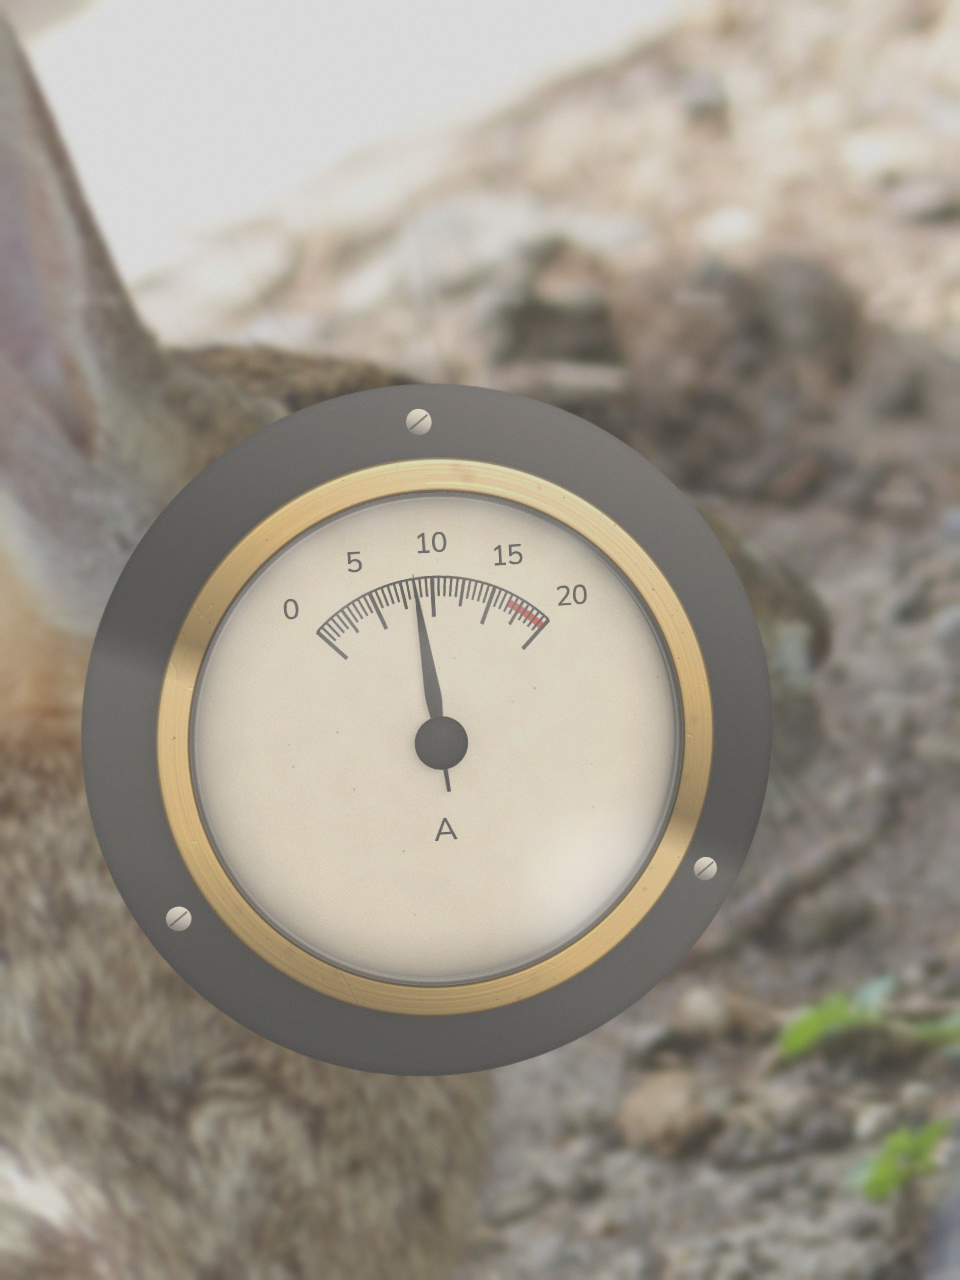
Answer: 8.5 A
